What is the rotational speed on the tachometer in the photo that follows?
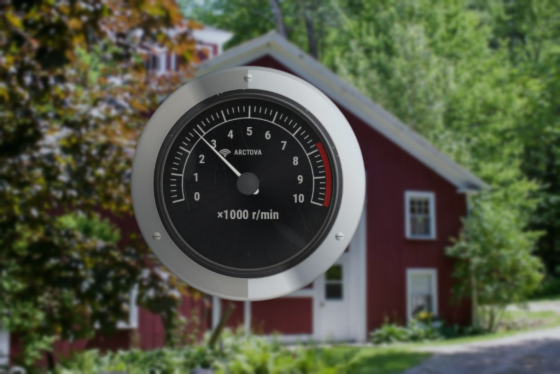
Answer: 2800 rpm
